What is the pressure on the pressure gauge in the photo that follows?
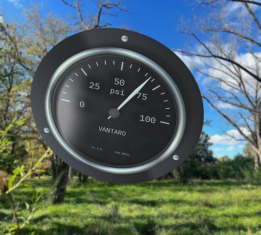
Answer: 67.5 psi
